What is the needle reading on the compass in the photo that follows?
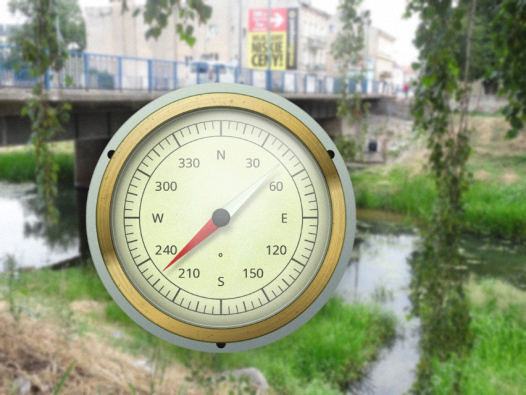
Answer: 227.5 °
